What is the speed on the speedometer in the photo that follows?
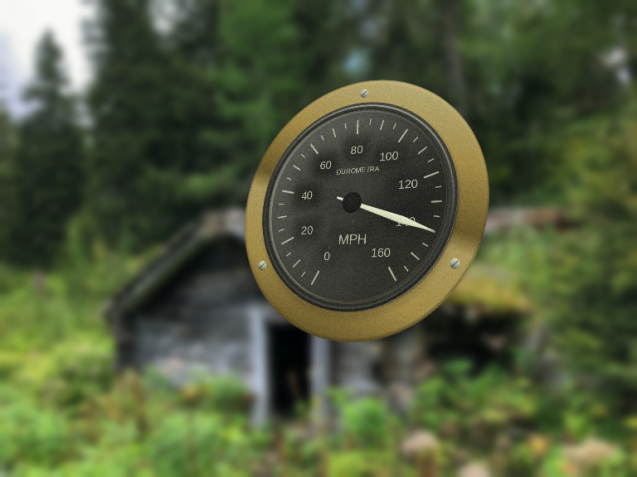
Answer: 140 mph
